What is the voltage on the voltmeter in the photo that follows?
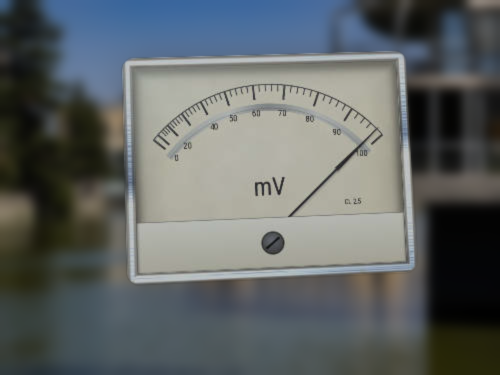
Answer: 98 mV
